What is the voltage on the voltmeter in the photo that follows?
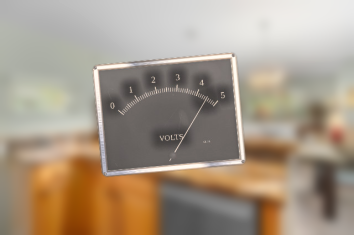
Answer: 4.5 V
